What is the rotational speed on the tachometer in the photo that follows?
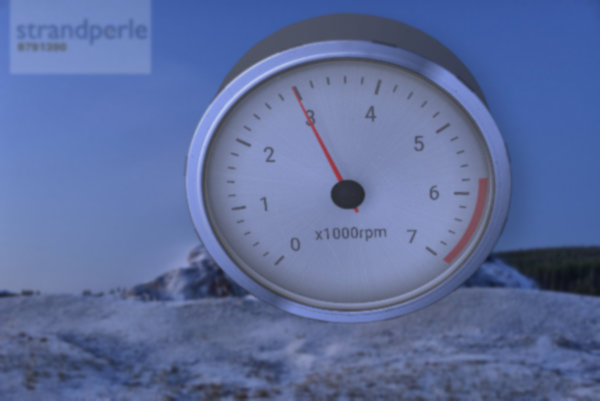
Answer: 3000 rpm
